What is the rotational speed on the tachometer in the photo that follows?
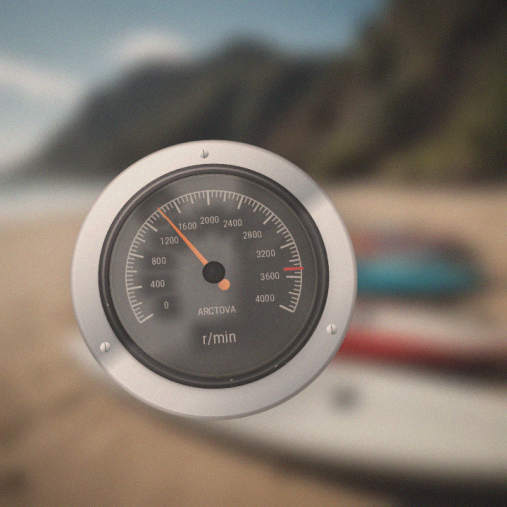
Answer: 1400 rpm
